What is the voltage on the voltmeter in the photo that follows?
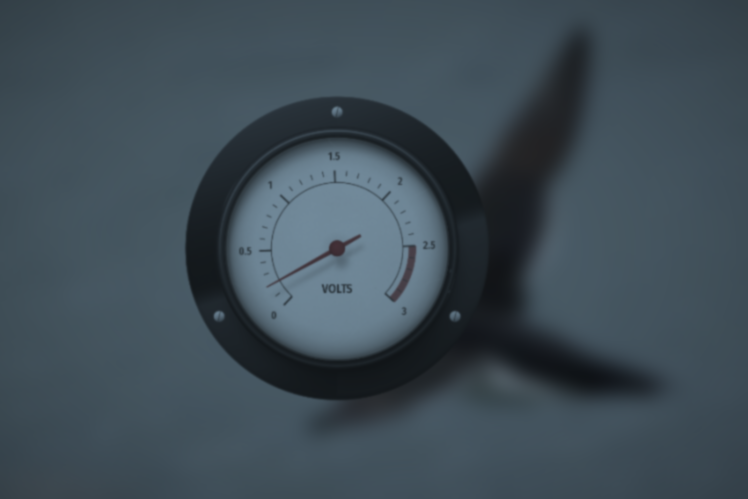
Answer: 0.2 V
